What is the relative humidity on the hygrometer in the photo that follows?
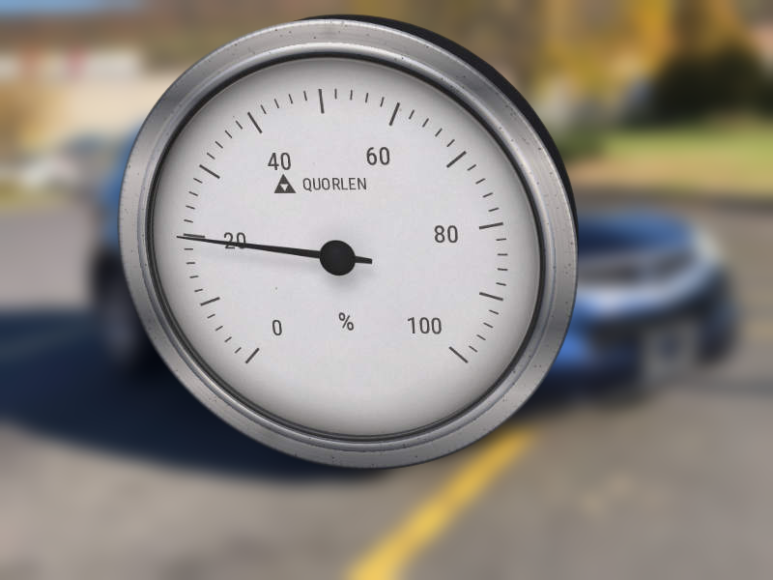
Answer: 20 %
